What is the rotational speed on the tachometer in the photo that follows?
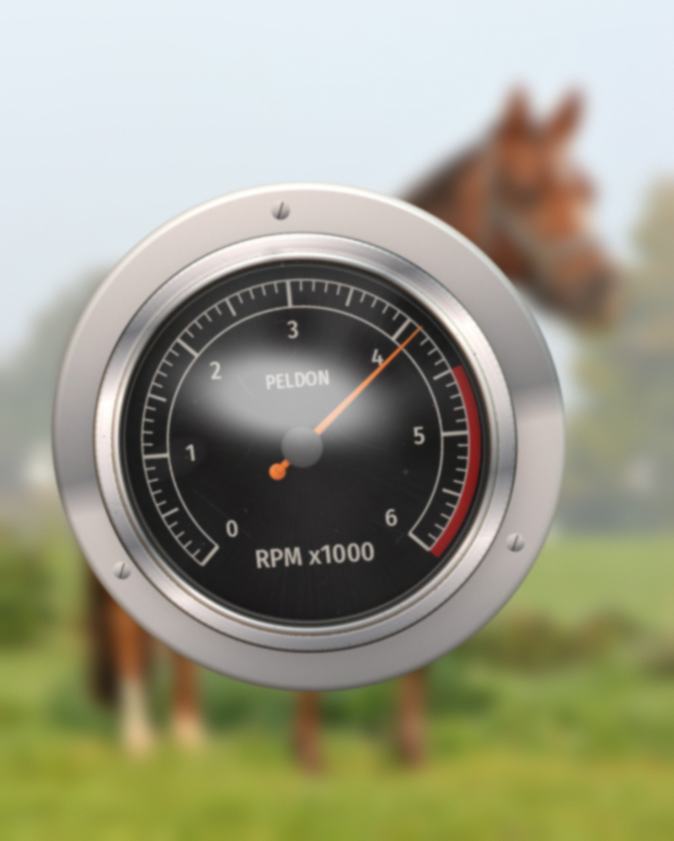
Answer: 4100 rpm
